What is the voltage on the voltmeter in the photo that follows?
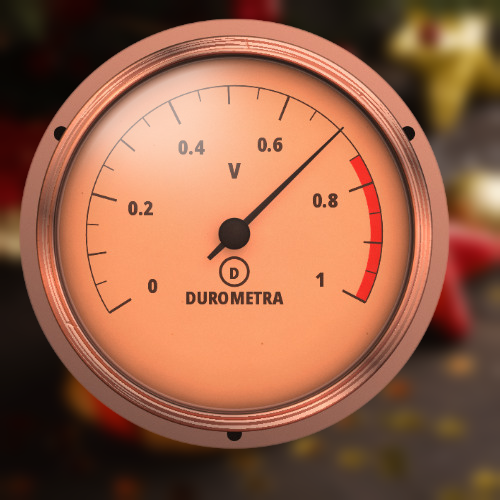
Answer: 0.7 V
